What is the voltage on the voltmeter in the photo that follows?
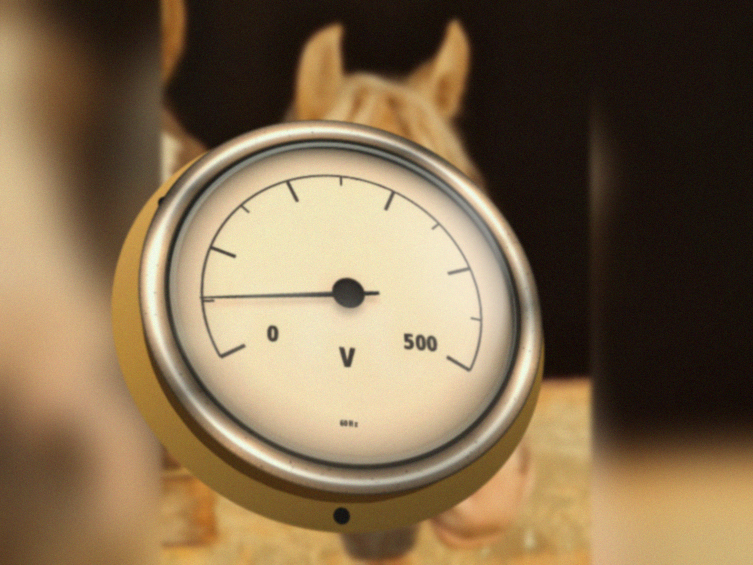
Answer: 50 V
